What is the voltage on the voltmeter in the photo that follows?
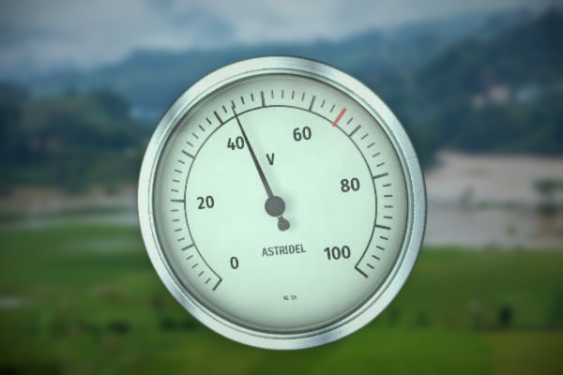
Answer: 44 V
